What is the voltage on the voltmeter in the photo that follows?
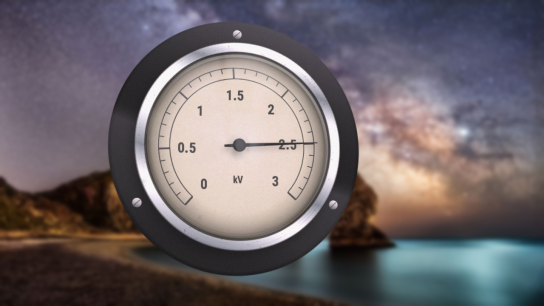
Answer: 2.5 kV
